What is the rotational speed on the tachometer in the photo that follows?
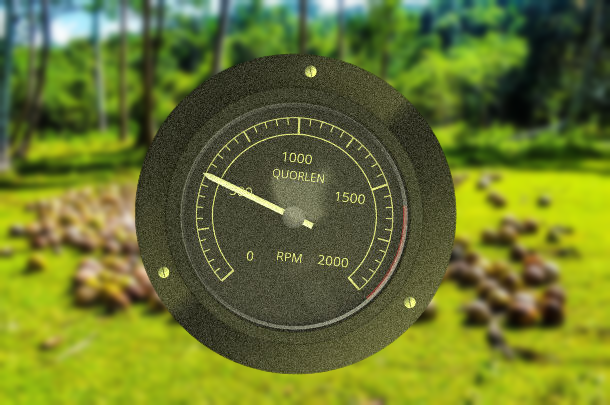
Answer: 500 rpm
